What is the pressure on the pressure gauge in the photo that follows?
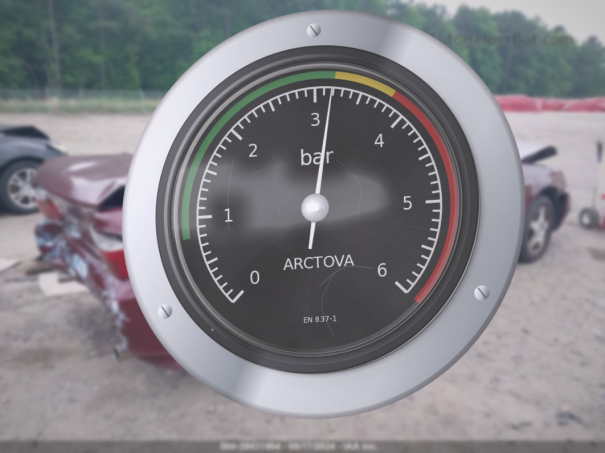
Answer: 3.2 bar
